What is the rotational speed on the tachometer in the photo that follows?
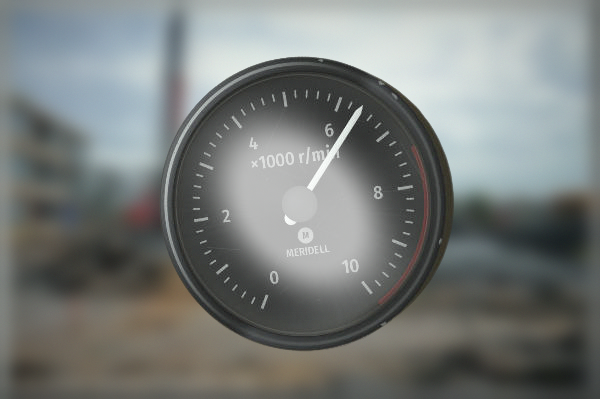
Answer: 6400 rpm
